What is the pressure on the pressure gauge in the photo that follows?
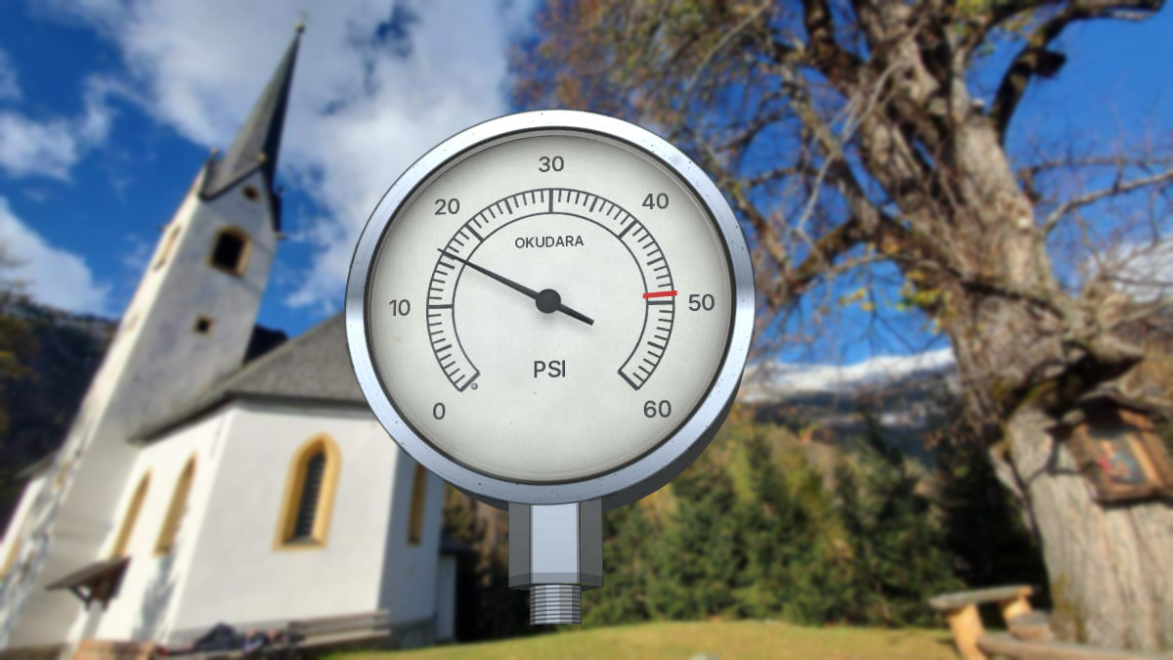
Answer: 16 psi
